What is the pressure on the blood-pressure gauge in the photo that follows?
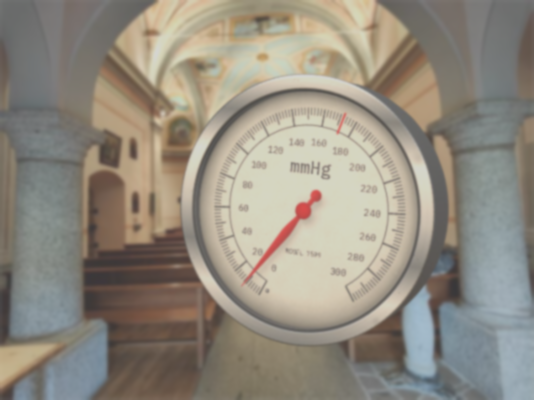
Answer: 10 mmHg
